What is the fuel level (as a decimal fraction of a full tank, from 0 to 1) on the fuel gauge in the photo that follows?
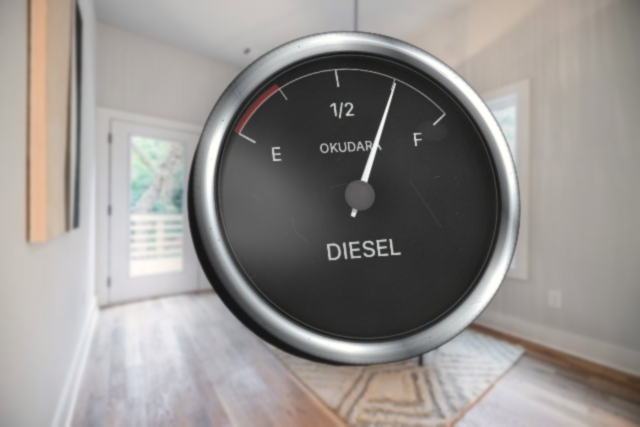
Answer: 0.75
